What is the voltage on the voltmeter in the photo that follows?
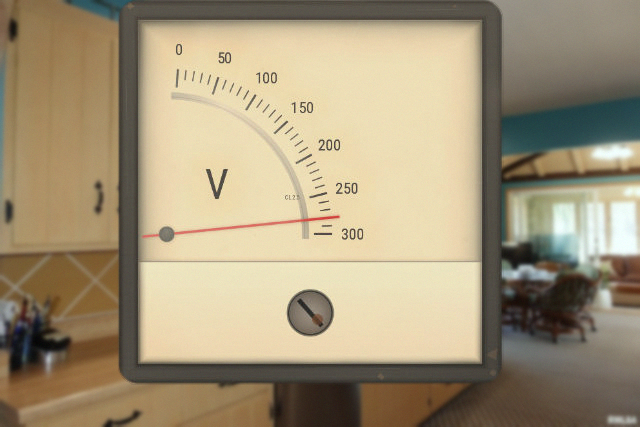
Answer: 280 V
